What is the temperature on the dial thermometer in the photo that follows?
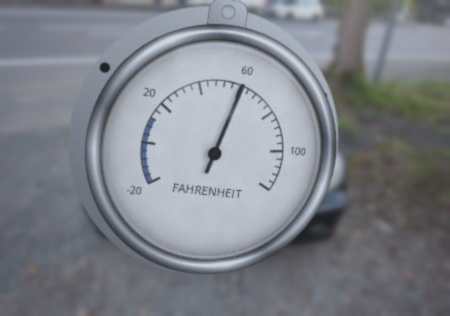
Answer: 60 °F
